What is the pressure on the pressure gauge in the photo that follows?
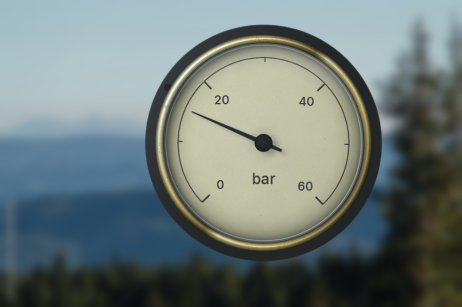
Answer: 15 bar
